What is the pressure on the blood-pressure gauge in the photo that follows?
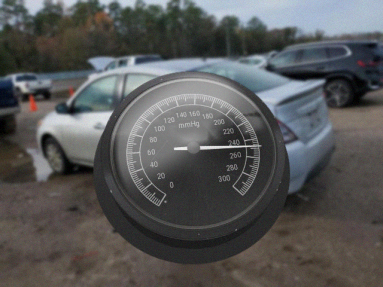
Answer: 250 mmHg
